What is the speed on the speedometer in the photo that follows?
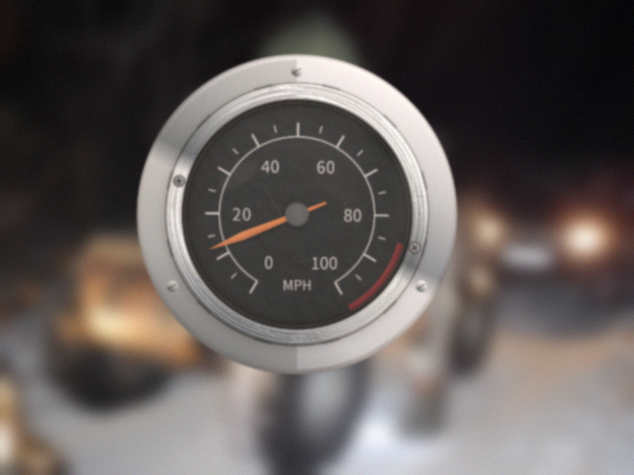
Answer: 12.5 mph
